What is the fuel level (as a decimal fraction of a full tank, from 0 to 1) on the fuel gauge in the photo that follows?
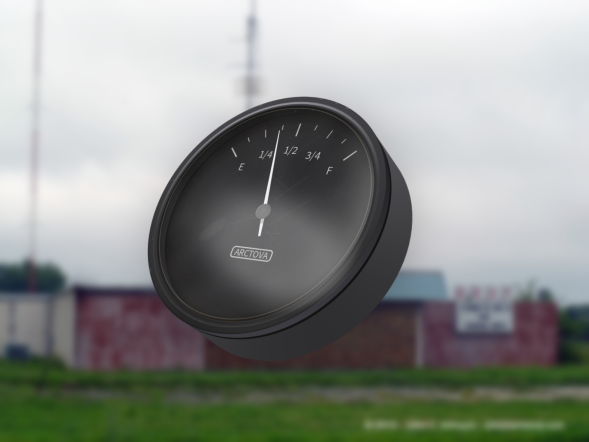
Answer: 0.375
